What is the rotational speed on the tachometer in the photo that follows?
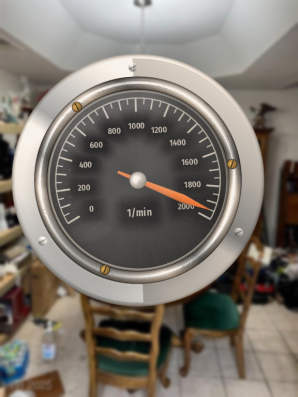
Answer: 1950 rpm
